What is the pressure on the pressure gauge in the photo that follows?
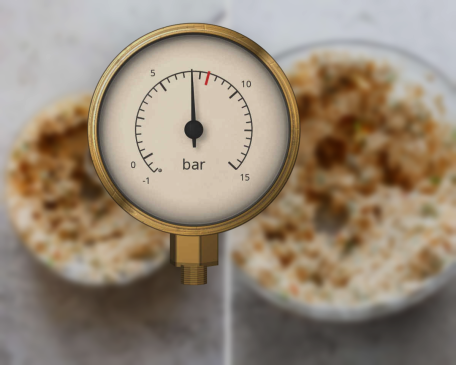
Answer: 7 bar
